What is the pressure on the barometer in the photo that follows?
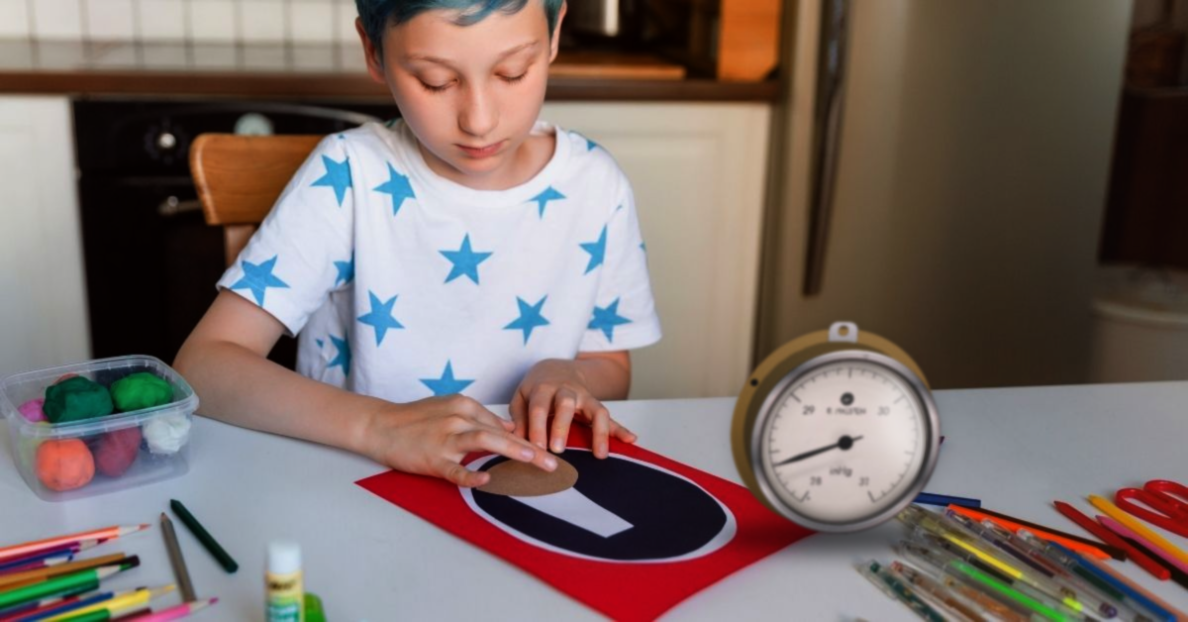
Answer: 28.4 inHg
